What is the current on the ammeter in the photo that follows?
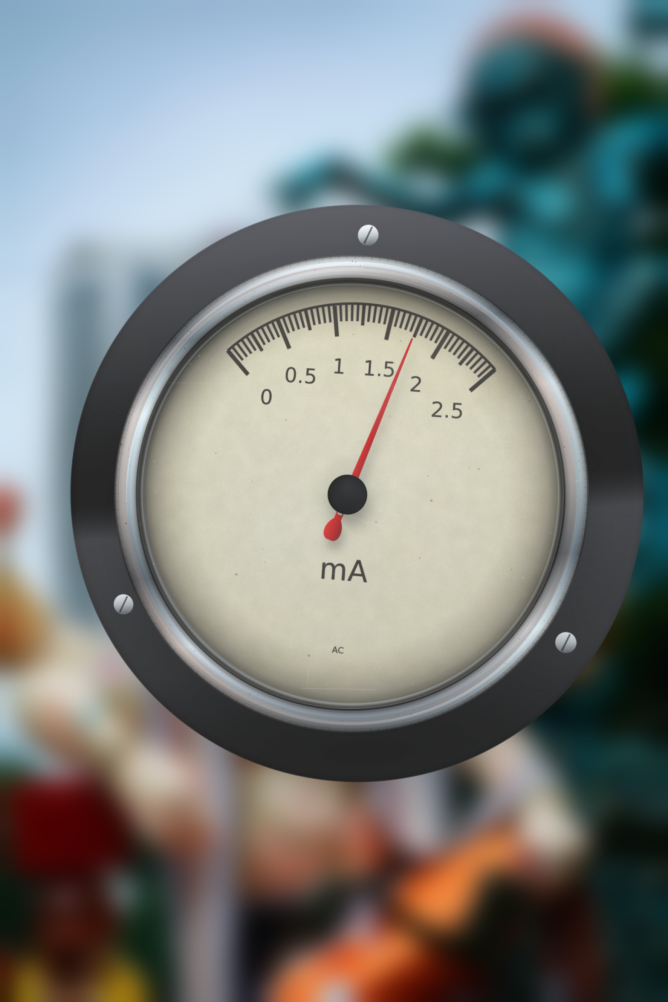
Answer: 1.75 mA
